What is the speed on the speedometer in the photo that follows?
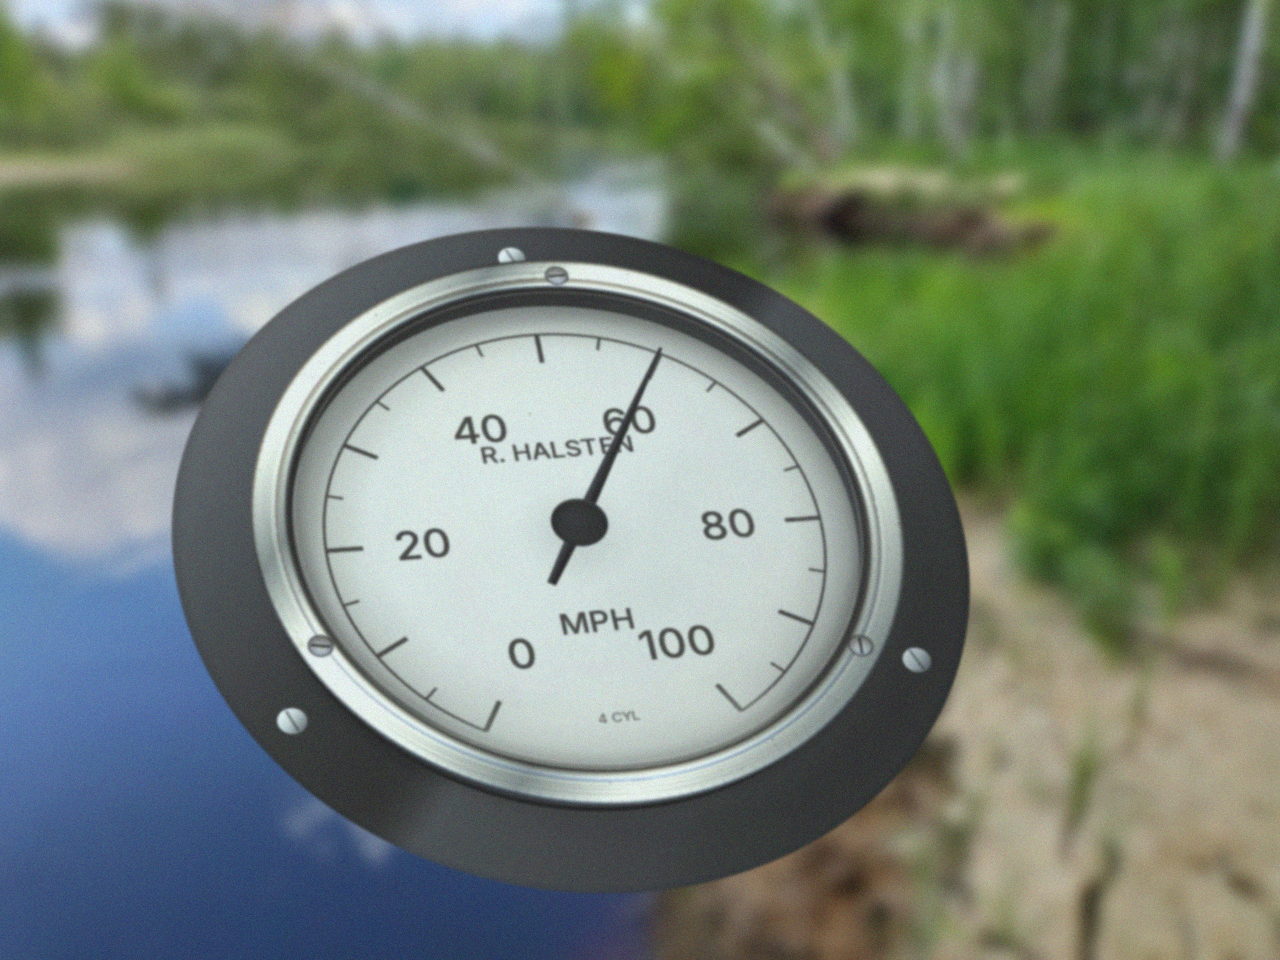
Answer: 60 mph
